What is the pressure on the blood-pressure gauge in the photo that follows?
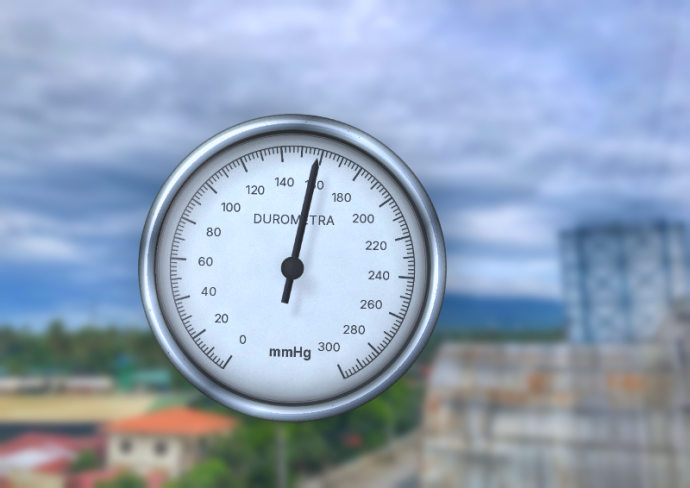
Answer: 158 mmHg
